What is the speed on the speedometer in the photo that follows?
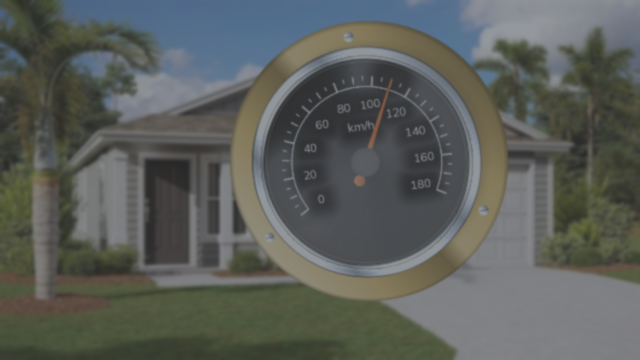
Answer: 110 km/h
